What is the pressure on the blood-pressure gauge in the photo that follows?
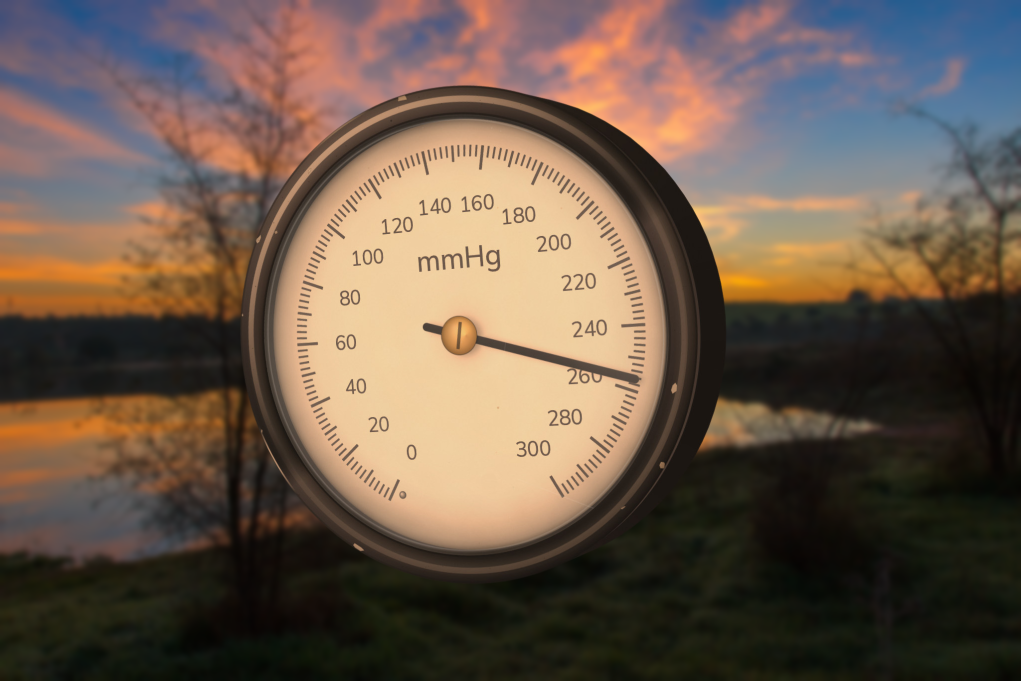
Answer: 256 mmHg
